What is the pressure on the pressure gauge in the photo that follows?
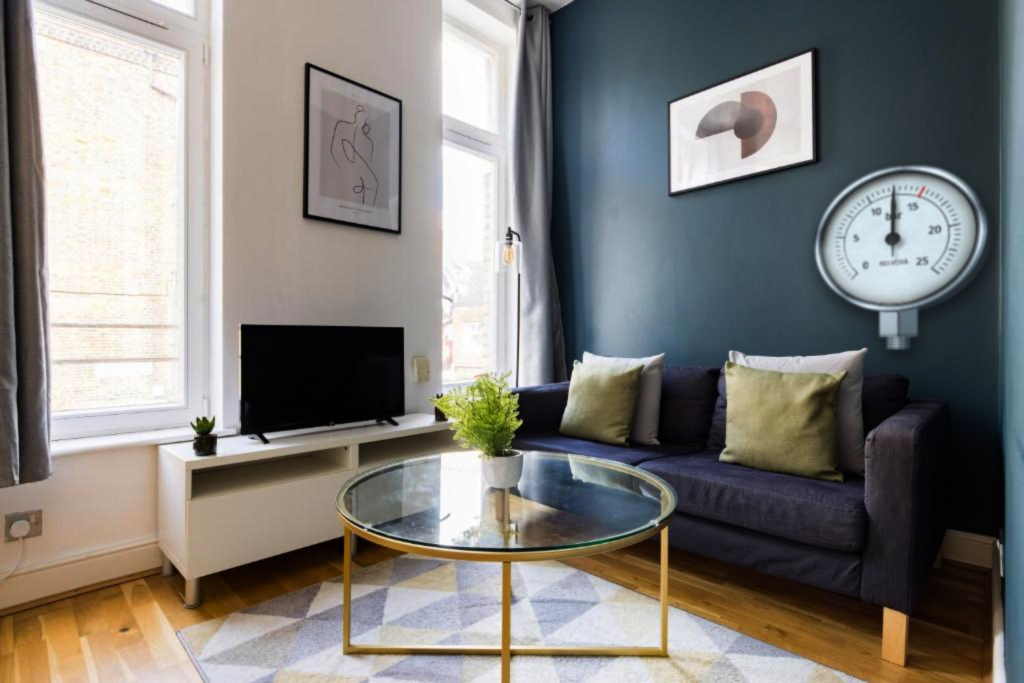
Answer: 12.5 bar
